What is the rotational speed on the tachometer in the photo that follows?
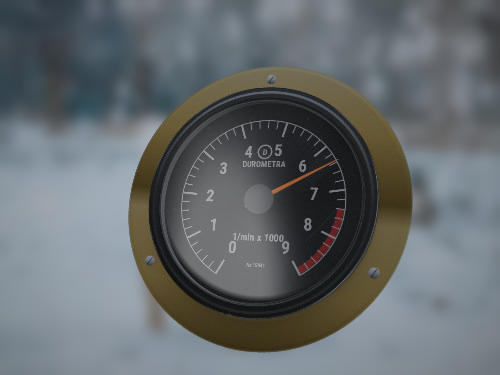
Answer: 6400 rpm
